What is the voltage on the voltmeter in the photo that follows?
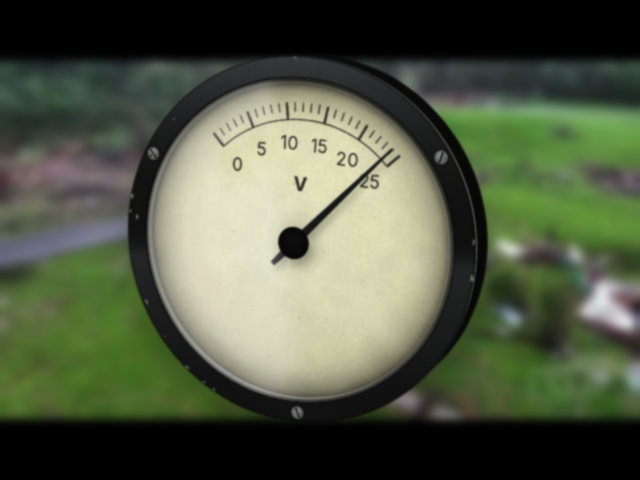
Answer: 24 V
